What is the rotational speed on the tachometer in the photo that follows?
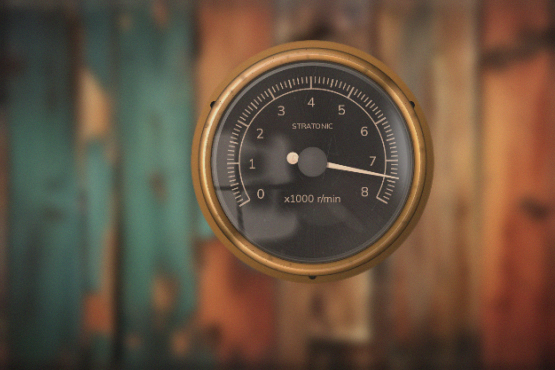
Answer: 7400 rpm
